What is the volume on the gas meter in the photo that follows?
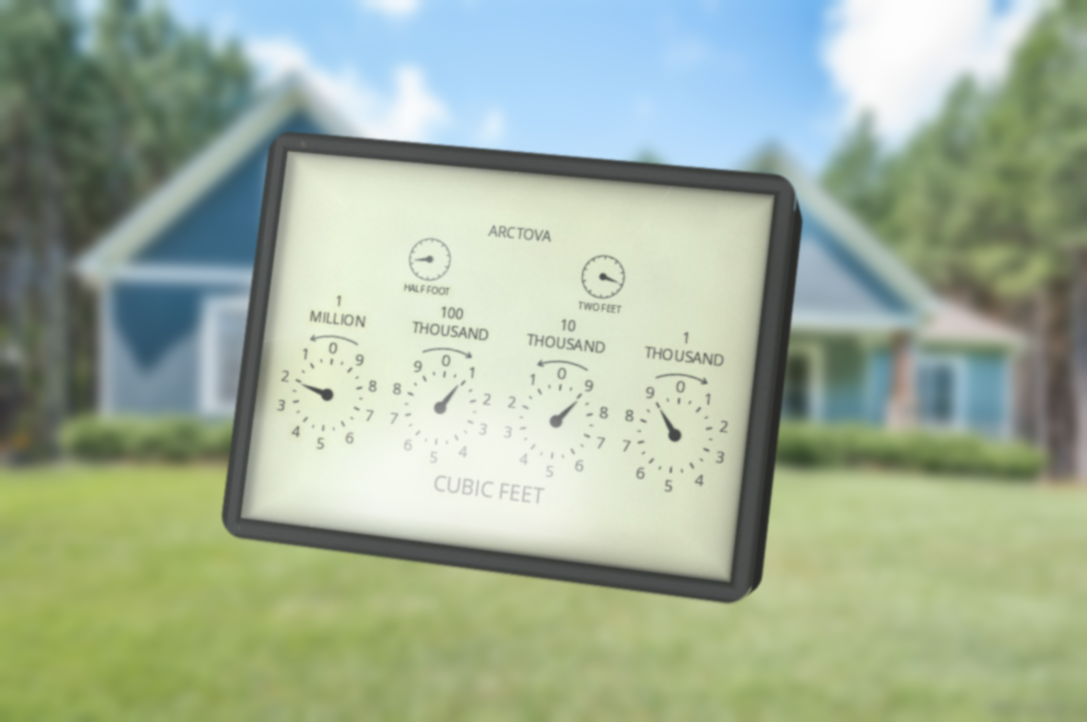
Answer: 208900 ft³
